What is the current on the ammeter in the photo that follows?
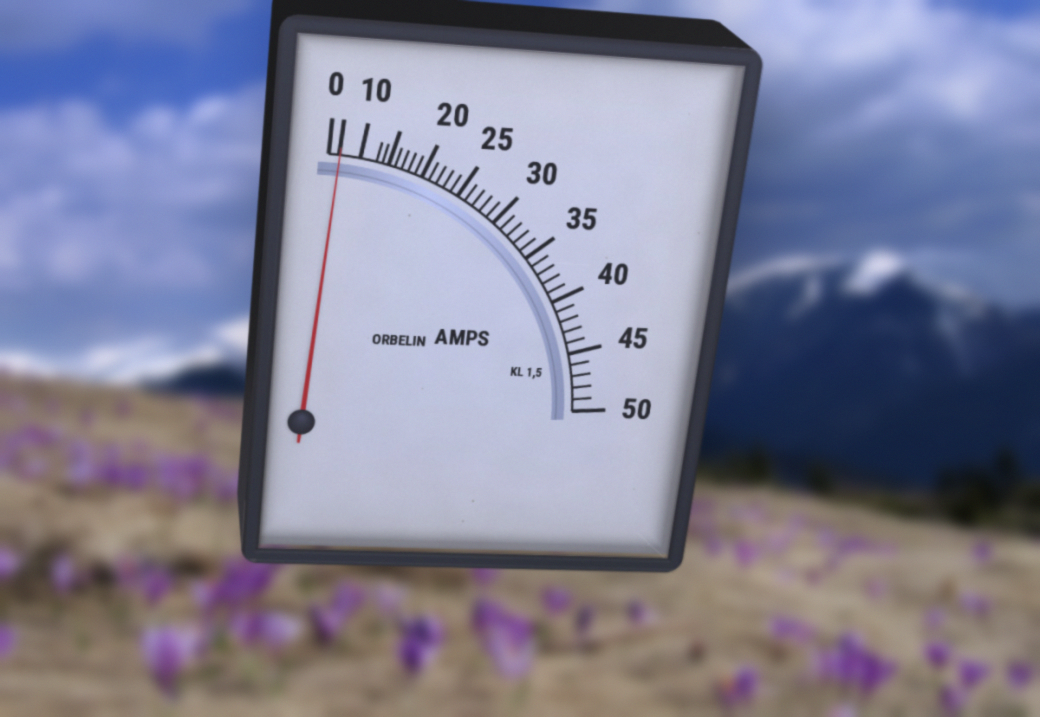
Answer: 5 A
